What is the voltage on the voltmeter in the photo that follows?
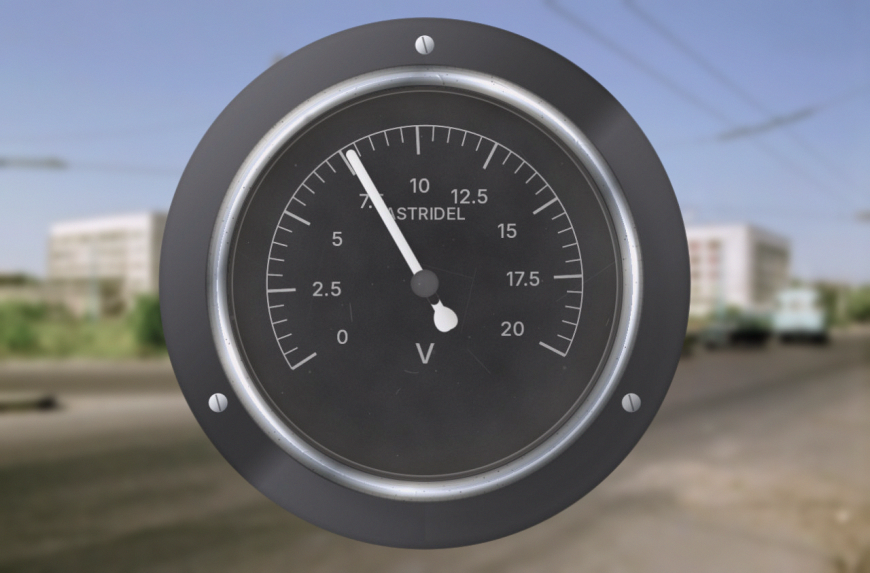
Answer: 7.75 V
